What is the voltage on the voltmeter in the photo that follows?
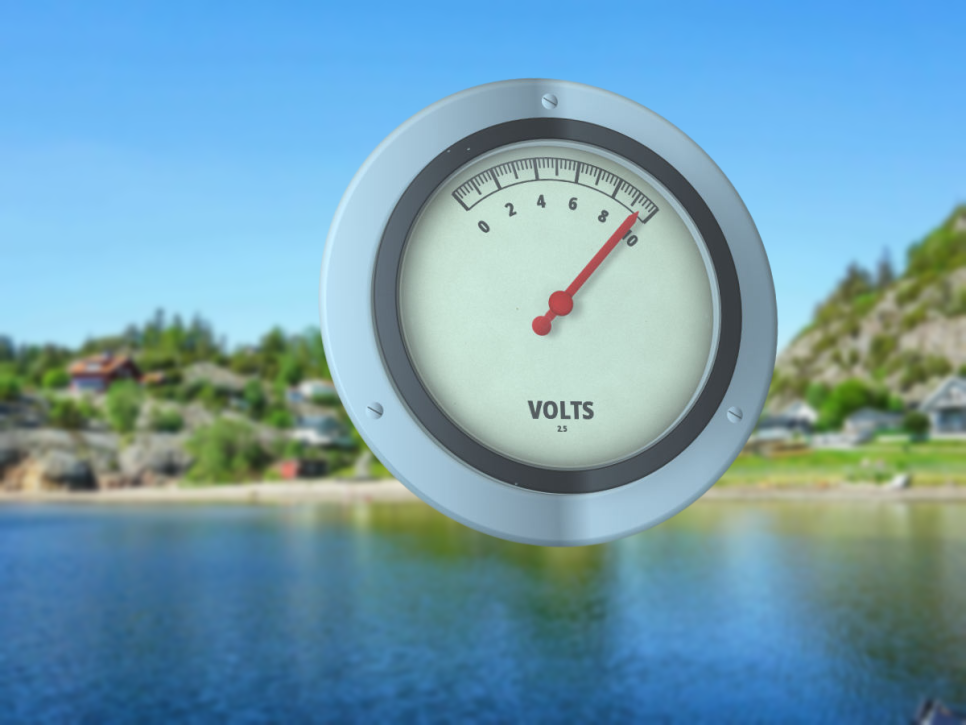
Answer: 9.4 V
